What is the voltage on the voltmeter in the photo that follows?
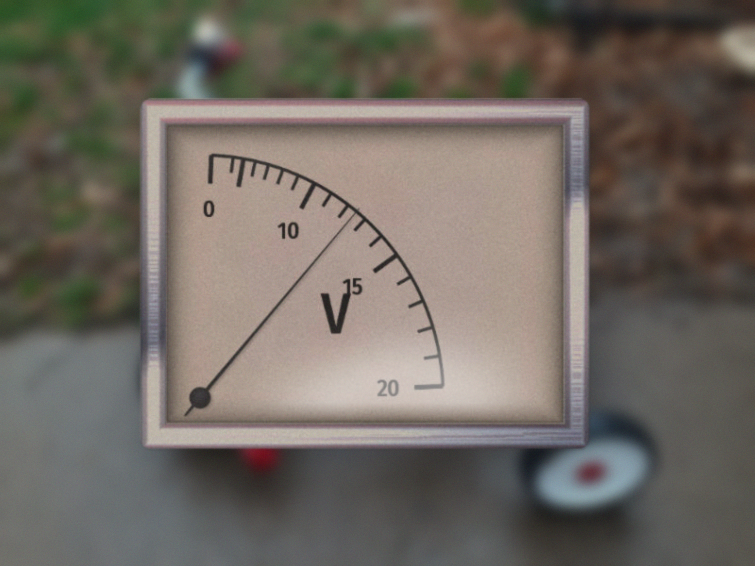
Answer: 12.5 V
